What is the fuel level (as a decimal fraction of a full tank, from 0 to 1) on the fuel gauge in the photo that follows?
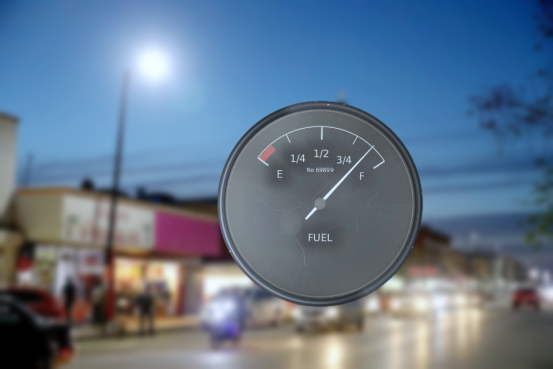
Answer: 0.875
